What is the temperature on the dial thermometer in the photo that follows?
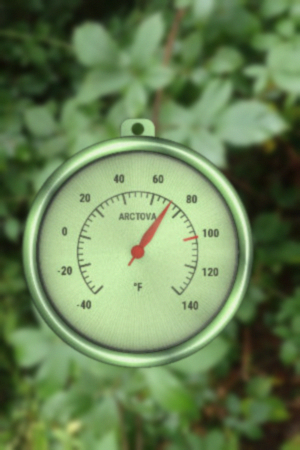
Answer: 72 °F
